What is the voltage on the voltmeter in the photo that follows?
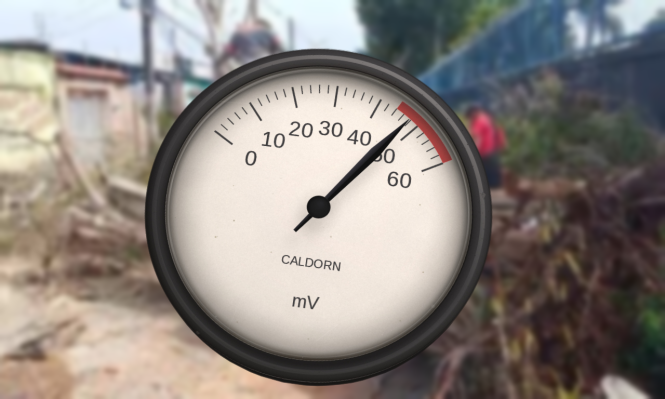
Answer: 48 mV
